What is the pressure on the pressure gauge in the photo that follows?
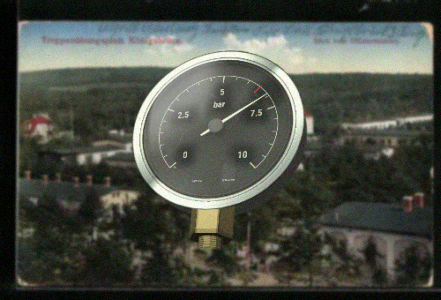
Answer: 7 bar
